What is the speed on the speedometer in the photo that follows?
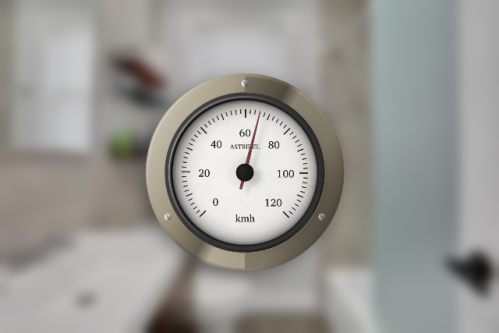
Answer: 66 km/h
